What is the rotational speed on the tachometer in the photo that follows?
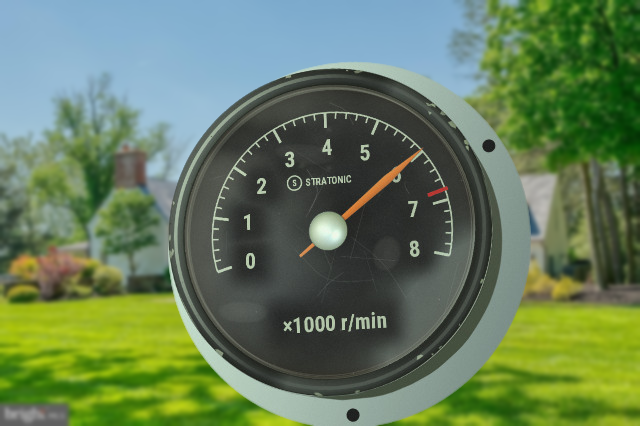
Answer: 6000 rpm
